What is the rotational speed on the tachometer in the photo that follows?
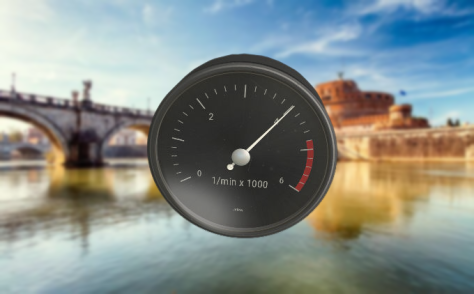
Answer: 4000 rpm
